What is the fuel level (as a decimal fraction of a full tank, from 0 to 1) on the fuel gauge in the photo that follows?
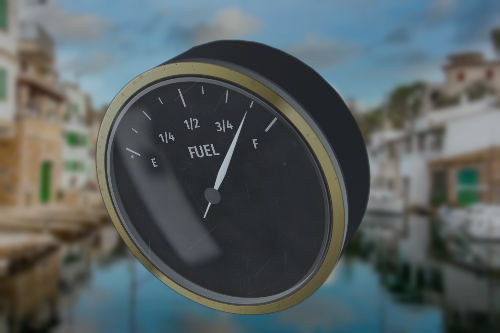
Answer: 0.875
